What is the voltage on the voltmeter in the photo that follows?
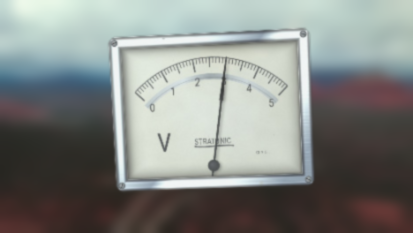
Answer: 3 V
